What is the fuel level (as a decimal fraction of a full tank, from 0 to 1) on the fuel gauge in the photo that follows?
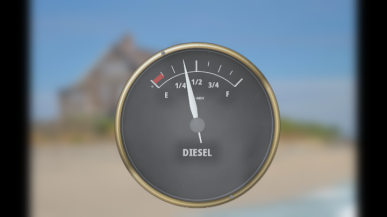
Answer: 0.375
